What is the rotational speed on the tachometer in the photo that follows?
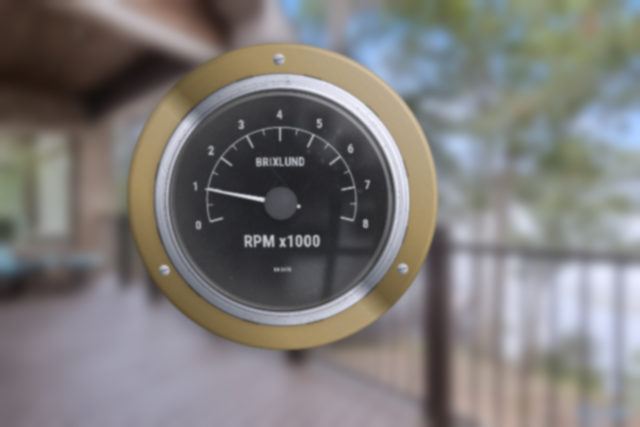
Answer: 1000 rpm
